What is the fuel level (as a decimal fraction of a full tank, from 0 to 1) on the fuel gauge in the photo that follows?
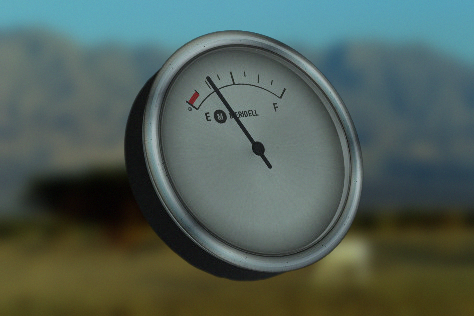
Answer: 0.25
